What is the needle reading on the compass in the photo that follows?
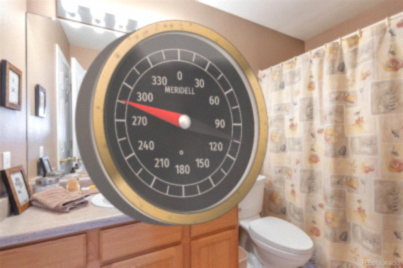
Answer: 285 °
